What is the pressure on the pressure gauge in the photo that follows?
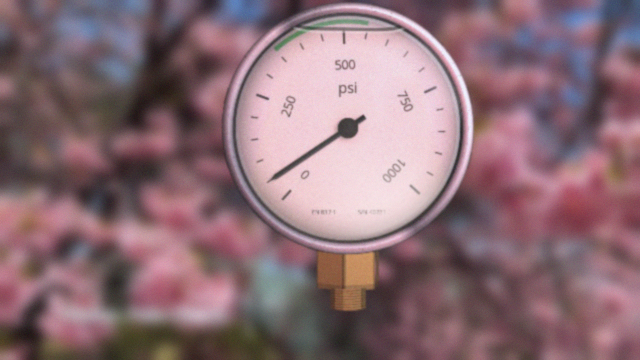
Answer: 50 psi
